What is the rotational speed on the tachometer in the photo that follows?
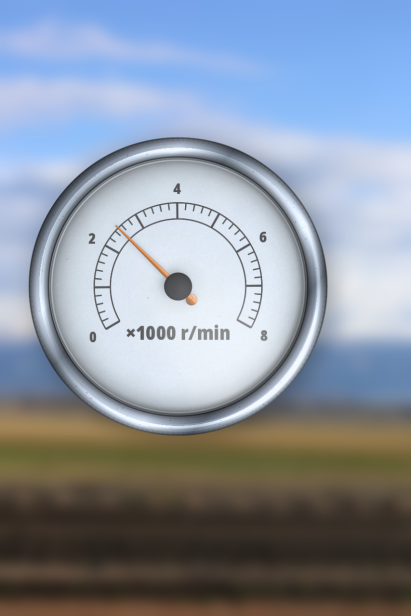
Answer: 2500 rpm
